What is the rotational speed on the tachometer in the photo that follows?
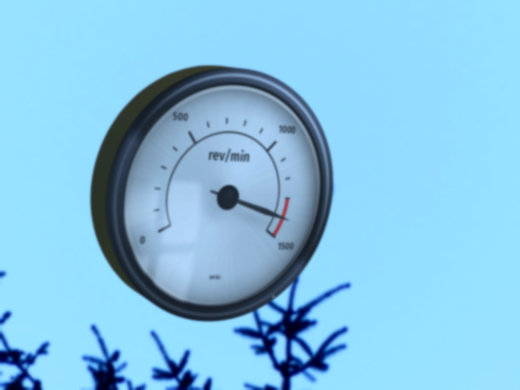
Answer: 1400 rpm
